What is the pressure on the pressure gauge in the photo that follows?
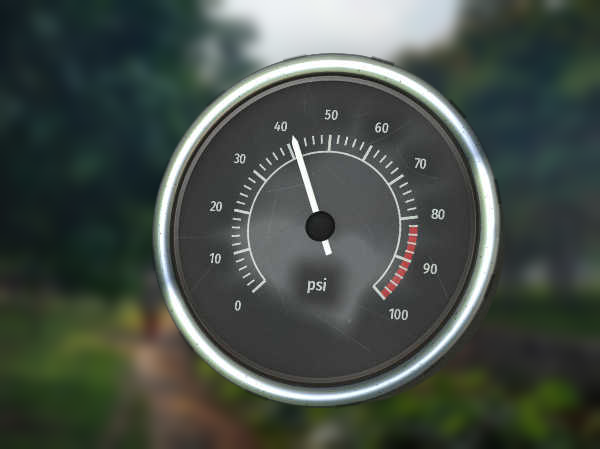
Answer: 42 psi
